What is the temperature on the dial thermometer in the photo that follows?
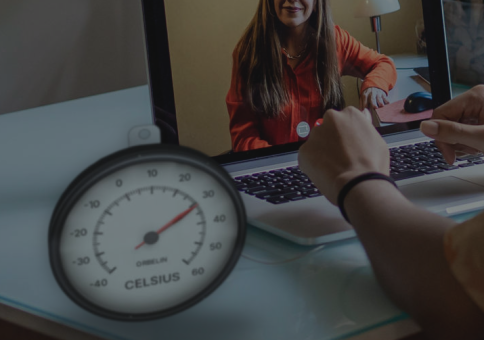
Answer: 30 °C
